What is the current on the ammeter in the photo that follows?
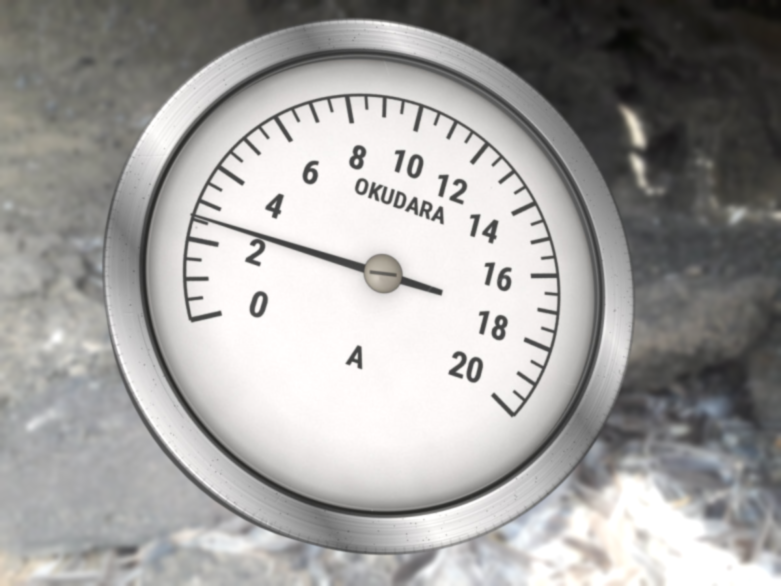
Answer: 2.5 A
